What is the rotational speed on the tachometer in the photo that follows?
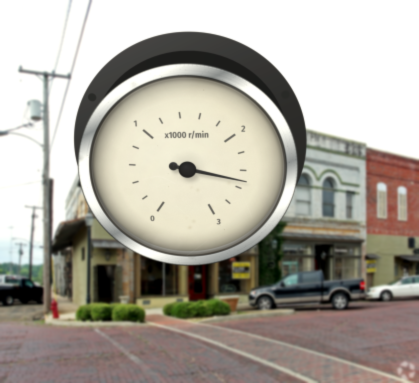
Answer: 2500 rpm
